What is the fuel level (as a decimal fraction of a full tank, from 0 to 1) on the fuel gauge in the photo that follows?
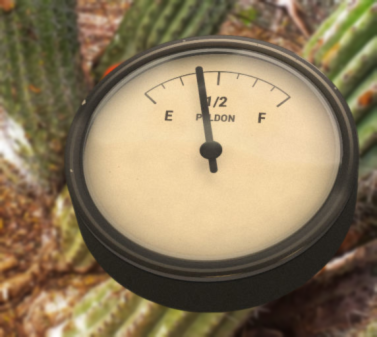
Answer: 0.375
